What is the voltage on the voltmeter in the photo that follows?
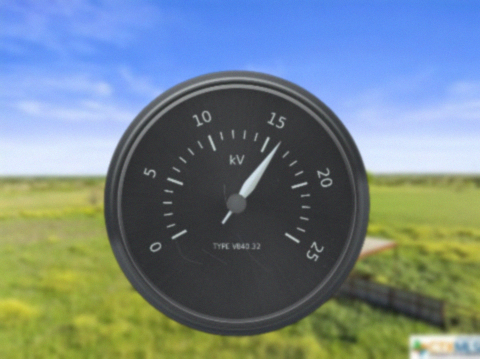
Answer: 16 kV
